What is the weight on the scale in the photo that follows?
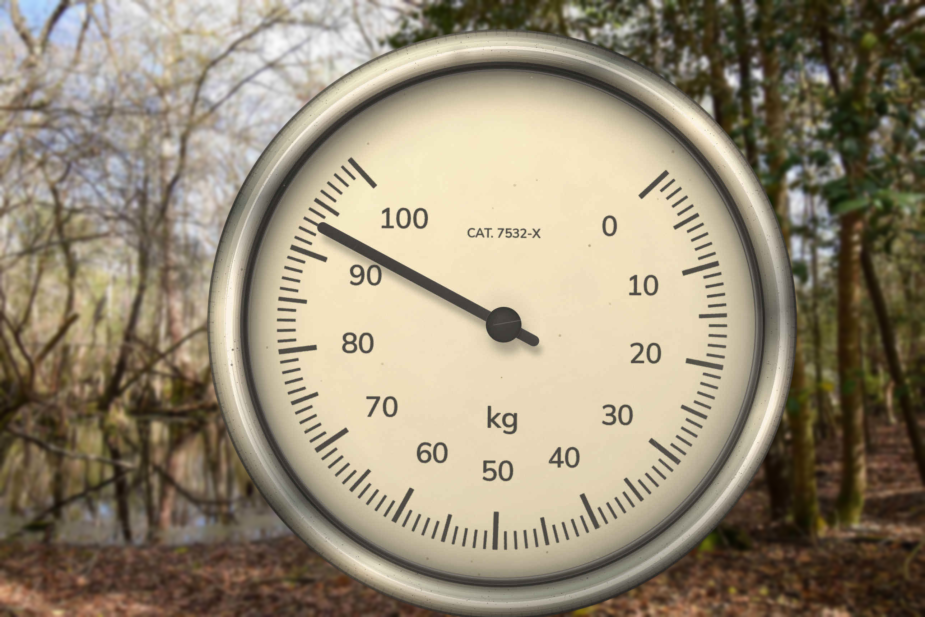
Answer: 93 kg
